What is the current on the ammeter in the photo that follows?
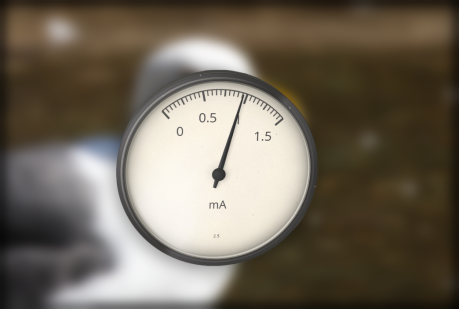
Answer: 0.95 mA
